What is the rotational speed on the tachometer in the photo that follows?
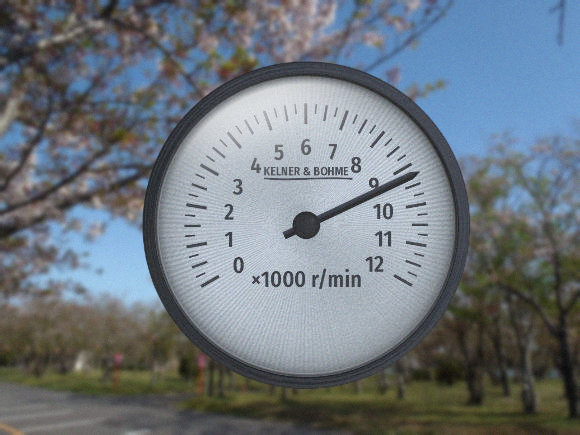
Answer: 9250 rpm
